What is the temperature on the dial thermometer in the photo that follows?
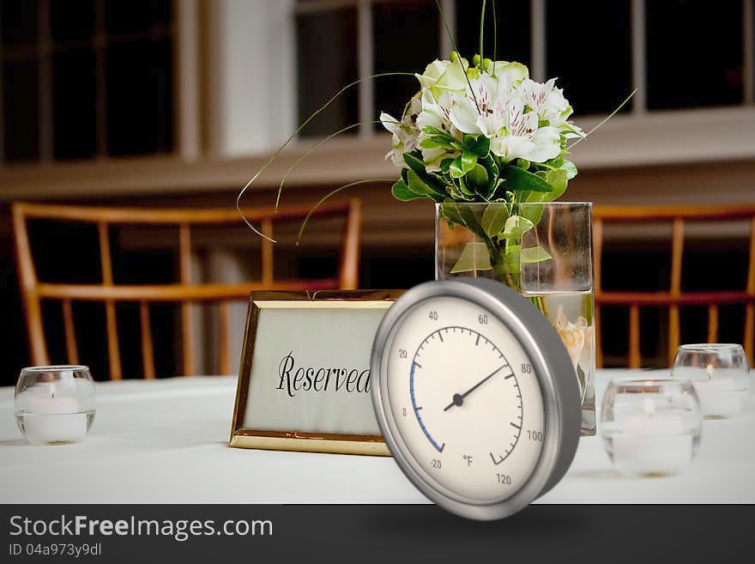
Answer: 76 °F
